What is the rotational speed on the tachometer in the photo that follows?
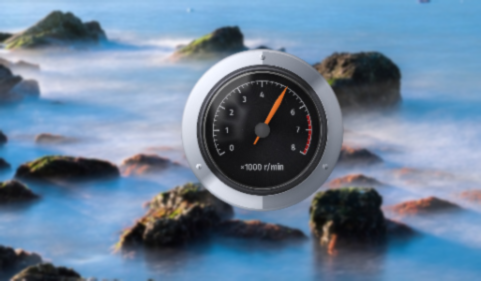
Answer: 5000 rpm
